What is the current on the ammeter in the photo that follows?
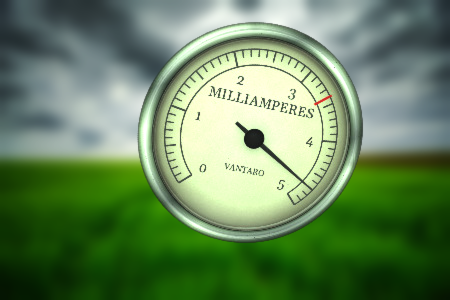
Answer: 4.7 mA
